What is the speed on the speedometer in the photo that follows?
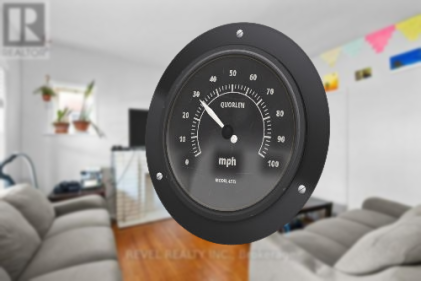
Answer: 30 mph
